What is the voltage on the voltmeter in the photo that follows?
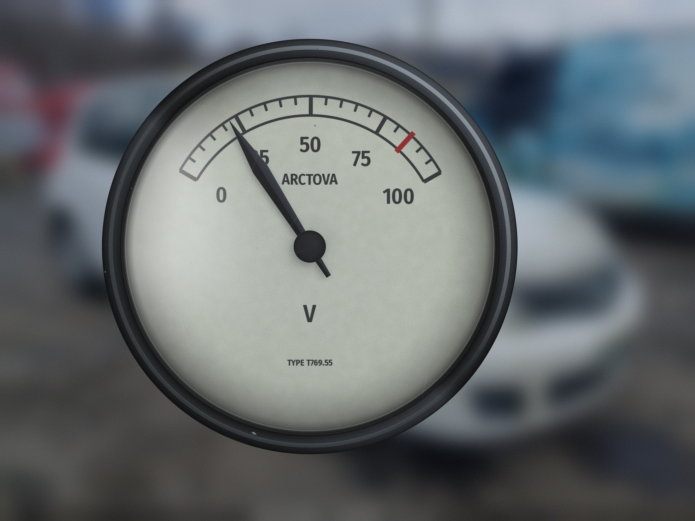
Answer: 22.5 V
